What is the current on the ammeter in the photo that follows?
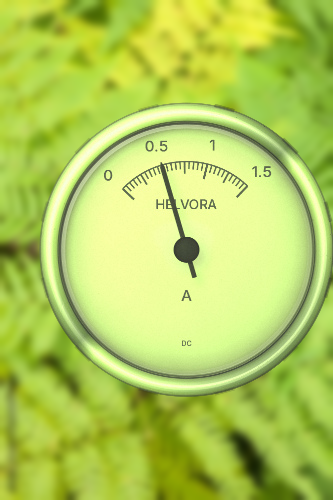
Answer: 0.5 A
